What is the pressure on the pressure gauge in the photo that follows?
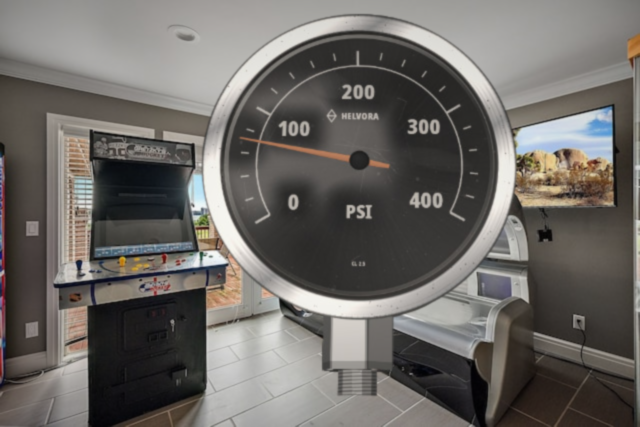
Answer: 70 psi
